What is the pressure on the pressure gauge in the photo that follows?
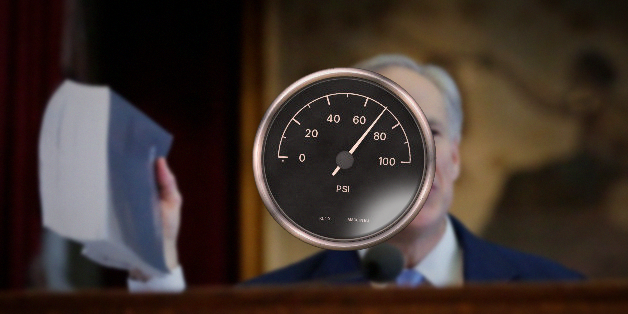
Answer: 70 psi
